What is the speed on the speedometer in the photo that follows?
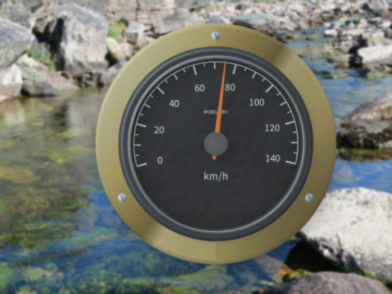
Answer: 75 km/h
